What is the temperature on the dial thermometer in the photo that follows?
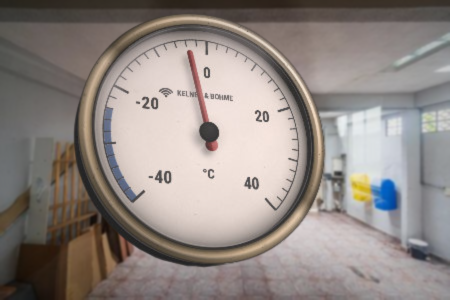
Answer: -4 °C
